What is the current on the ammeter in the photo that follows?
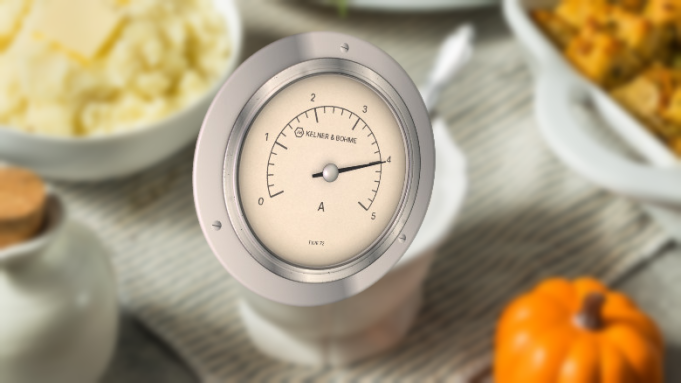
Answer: 4 A
